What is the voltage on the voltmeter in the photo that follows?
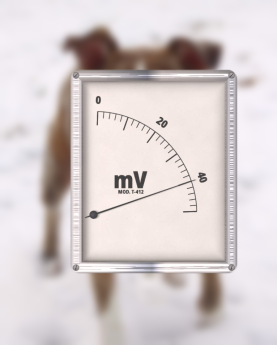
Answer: 40 mV
